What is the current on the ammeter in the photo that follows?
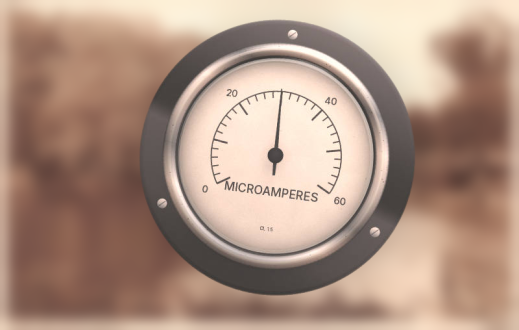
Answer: 30 µA
